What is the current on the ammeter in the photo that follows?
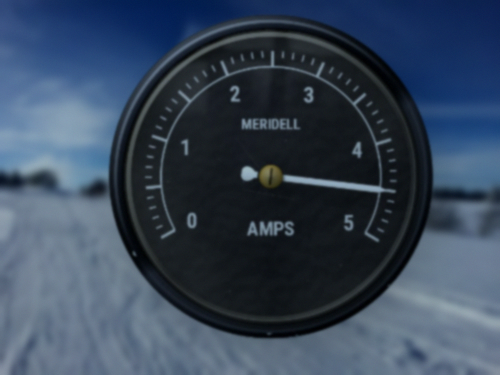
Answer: 4.5 A
